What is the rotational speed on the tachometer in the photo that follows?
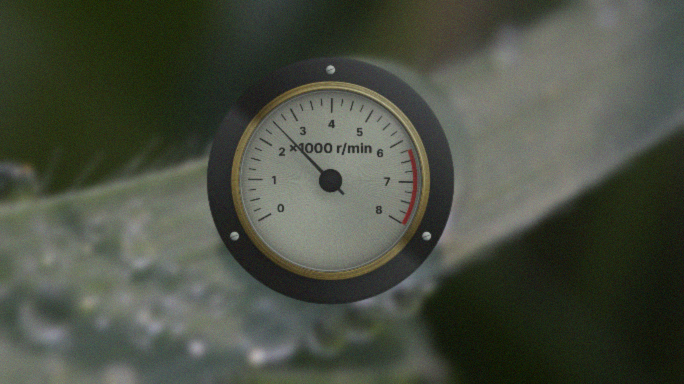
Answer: 2500 rpm
